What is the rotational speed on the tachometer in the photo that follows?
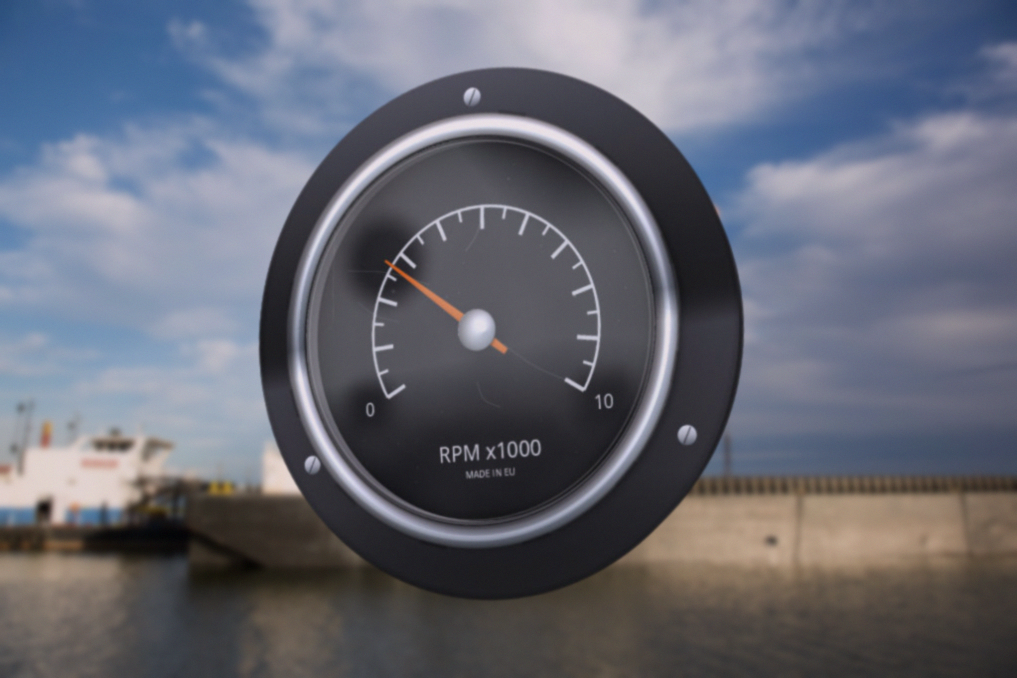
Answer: 2750 rpm
